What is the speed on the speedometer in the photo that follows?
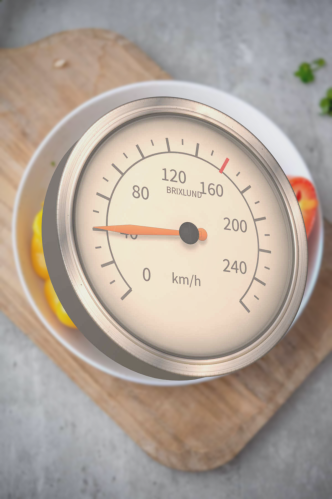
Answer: 40 km/h
